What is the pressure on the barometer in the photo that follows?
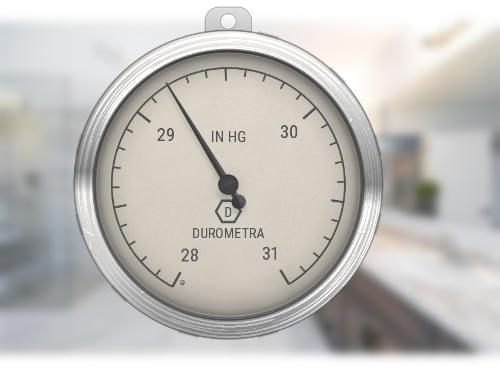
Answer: 29.2 inHg
